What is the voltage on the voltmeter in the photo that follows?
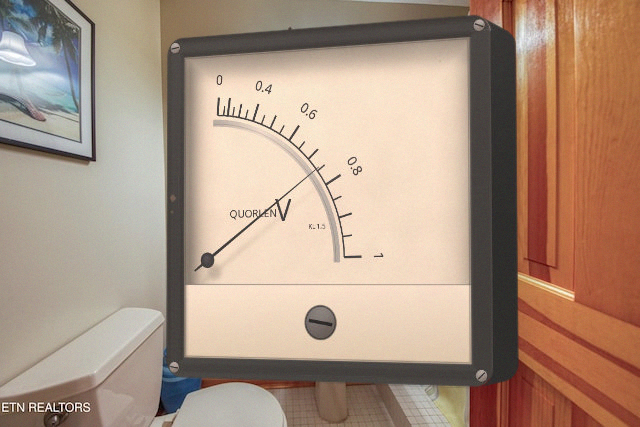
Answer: 0.75 V
